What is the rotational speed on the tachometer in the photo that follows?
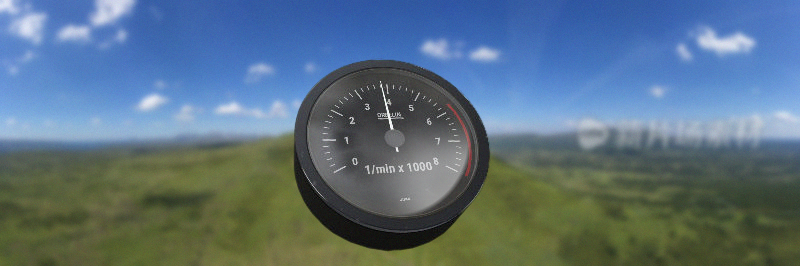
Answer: 3800 rpm
